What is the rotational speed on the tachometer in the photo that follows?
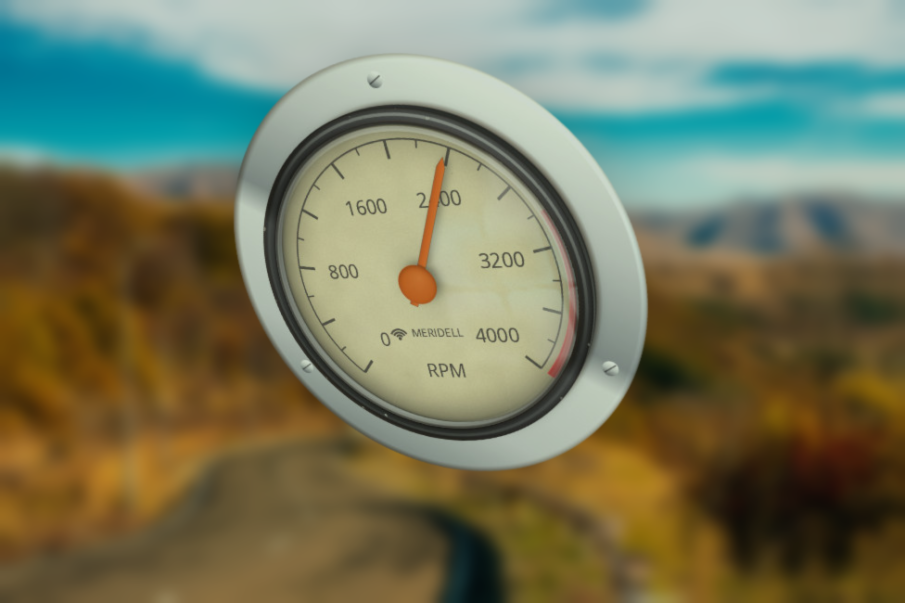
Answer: 2400 rpm
